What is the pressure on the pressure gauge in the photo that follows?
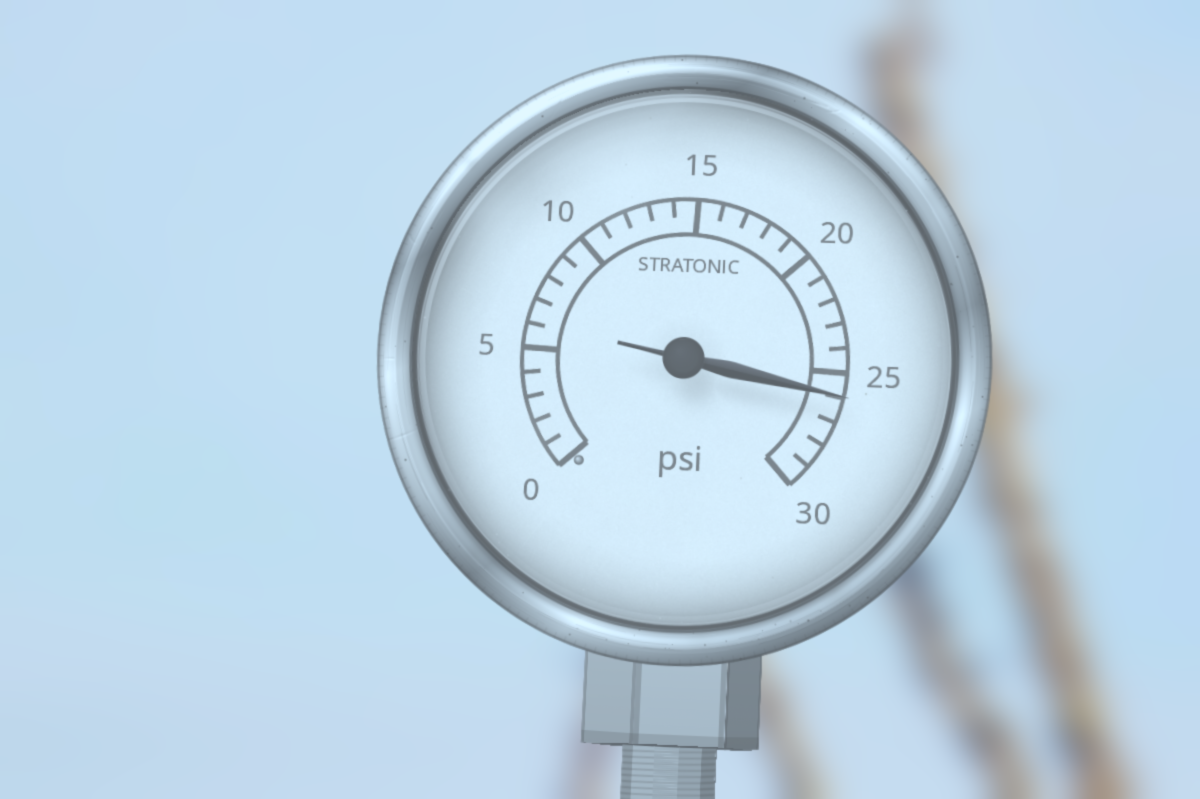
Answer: 26 psi
